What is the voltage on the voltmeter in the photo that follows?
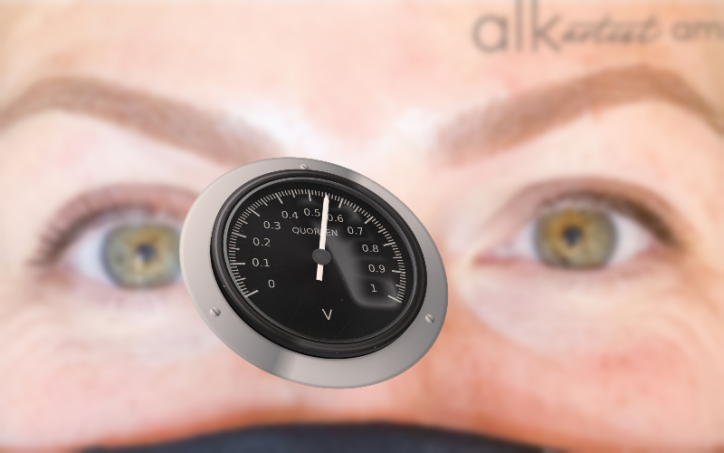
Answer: 0.55 V
